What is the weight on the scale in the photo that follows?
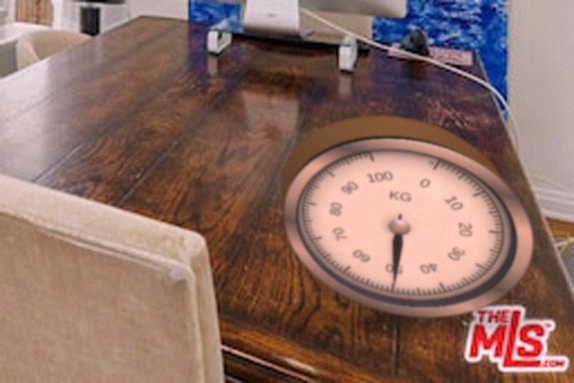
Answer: 50 kg
